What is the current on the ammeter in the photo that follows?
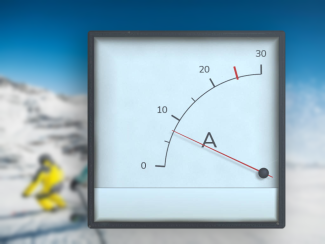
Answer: 7.5 A
